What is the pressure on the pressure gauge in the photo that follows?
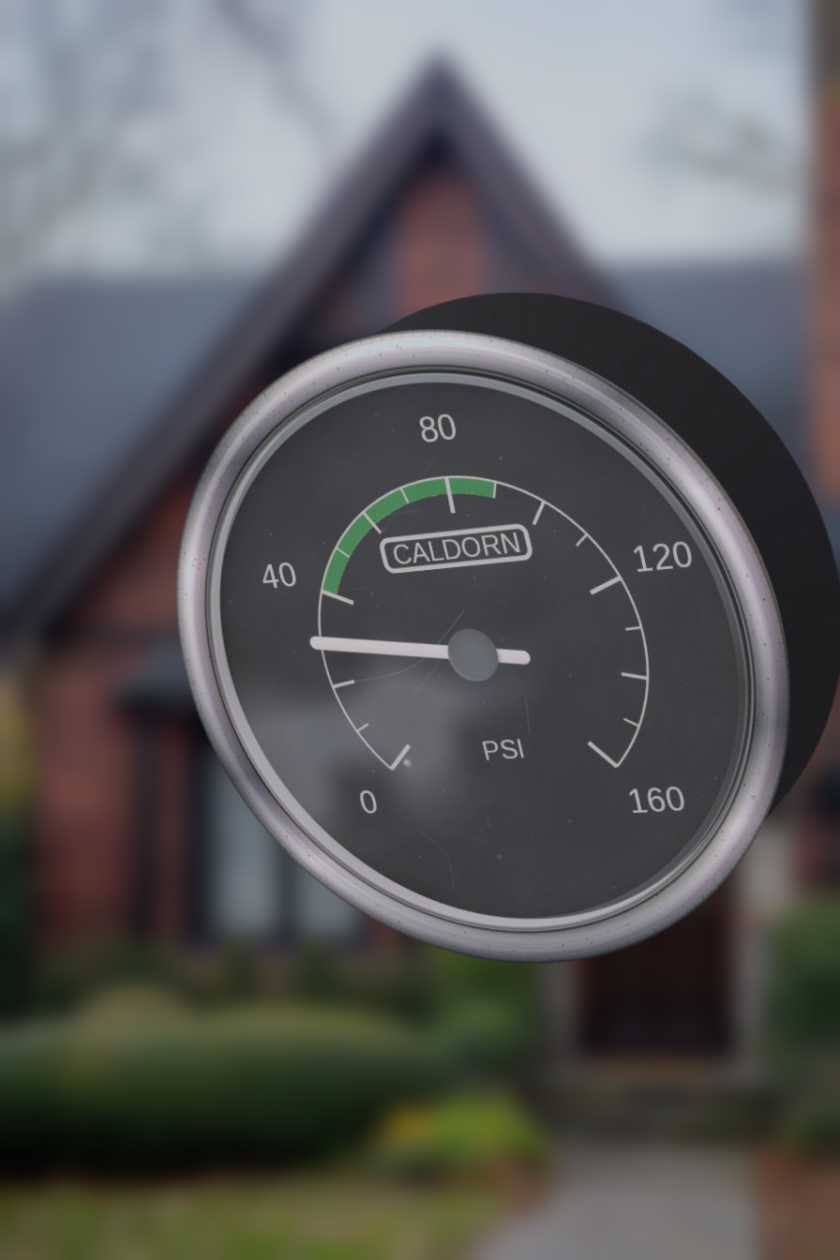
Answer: 30 psi
